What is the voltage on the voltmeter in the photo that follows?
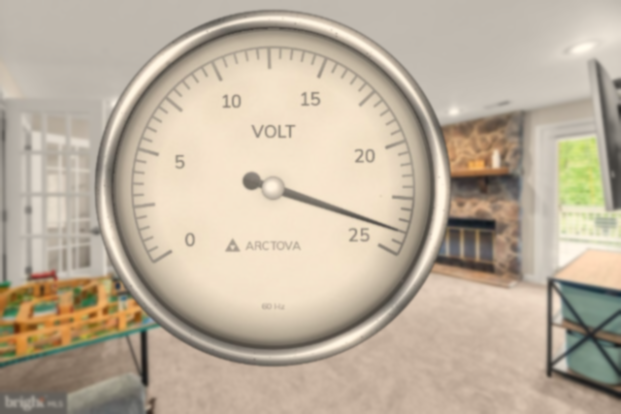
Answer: 24 V
